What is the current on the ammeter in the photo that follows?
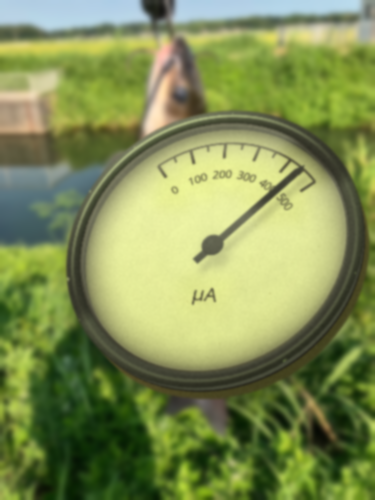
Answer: 450 µA
